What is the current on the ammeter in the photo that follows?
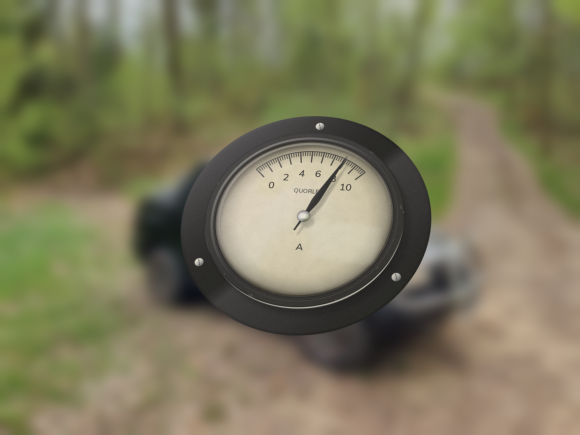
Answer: 8 A
